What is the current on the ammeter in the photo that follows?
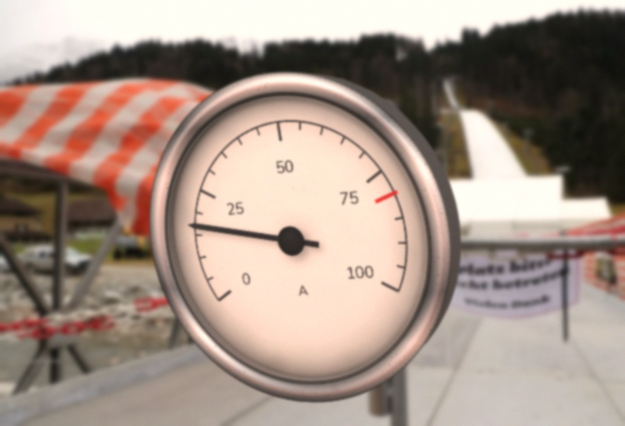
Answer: 17.5 A
